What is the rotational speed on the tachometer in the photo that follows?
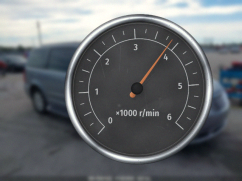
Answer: 3875 rpm
